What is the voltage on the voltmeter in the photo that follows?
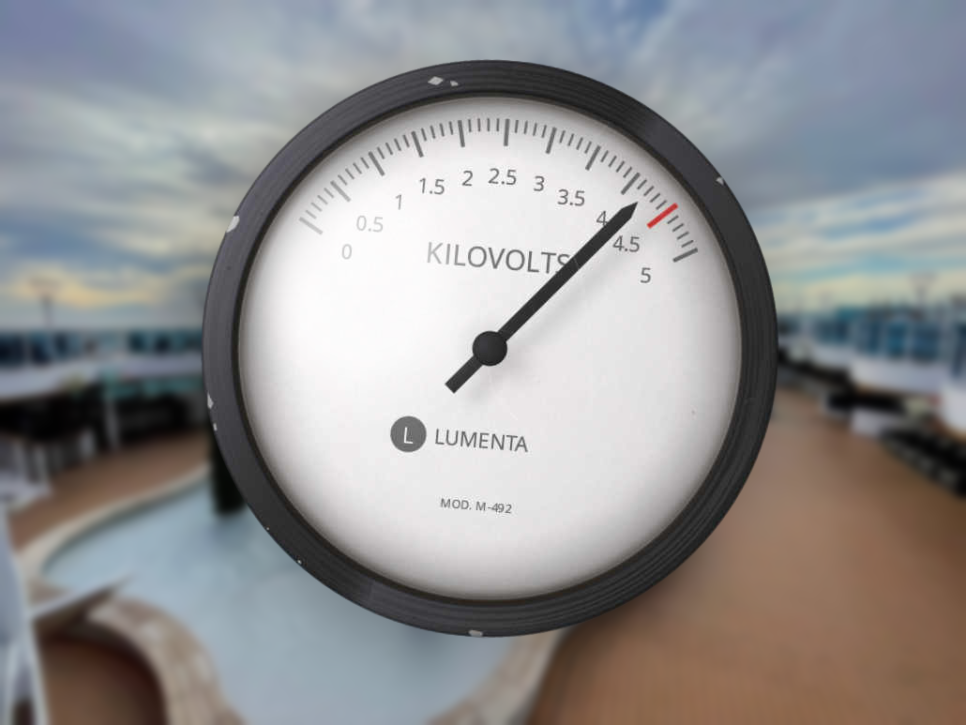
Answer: 4.2 kV
